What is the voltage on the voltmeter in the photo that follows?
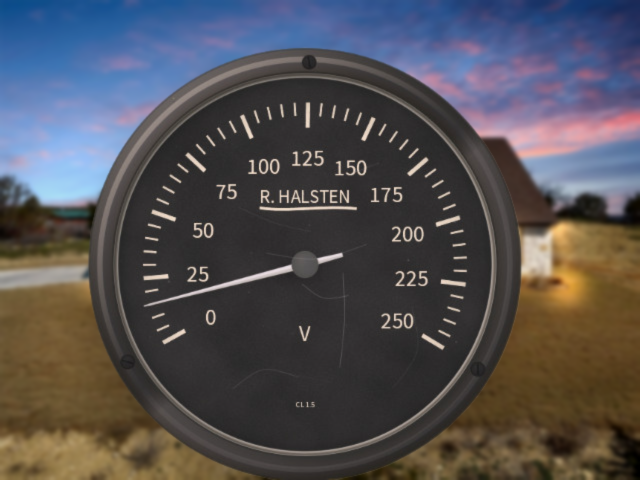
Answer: 15 V
